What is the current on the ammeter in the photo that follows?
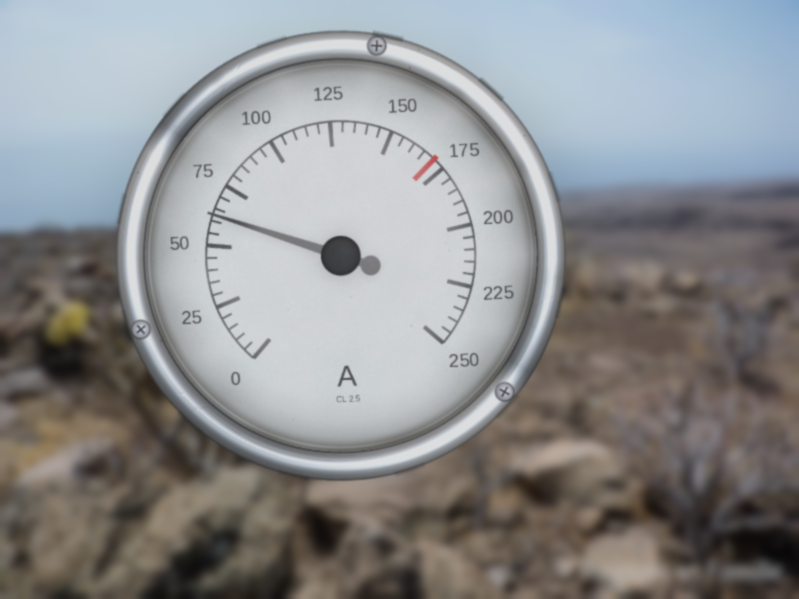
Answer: 62.5 A
